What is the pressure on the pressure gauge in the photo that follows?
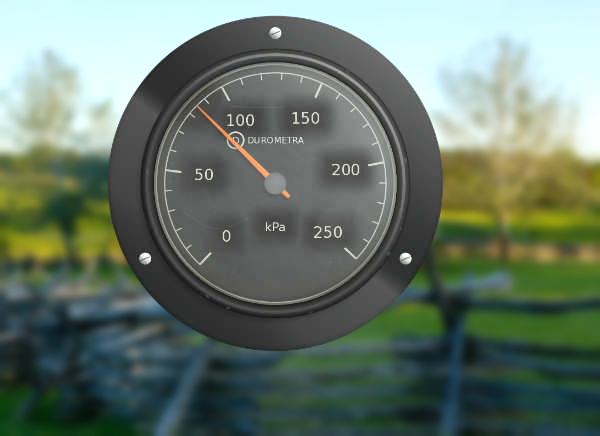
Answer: 85 kPa
